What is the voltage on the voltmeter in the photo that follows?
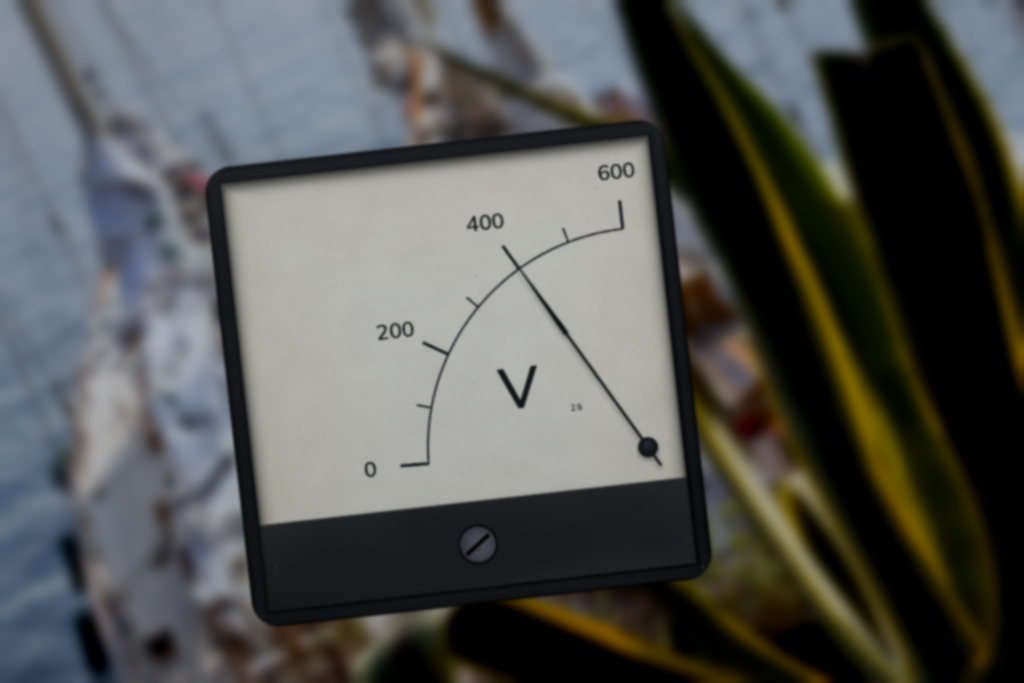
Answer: 400 V
